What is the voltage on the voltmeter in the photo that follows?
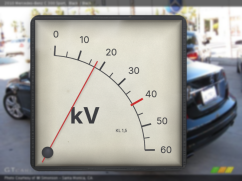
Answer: 17.5 kV
